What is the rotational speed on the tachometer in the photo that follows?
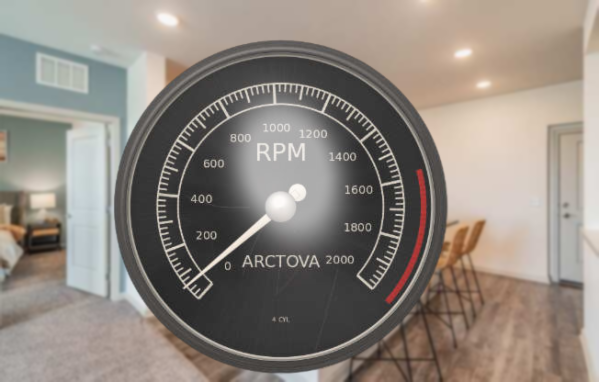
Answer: 60 rpm
